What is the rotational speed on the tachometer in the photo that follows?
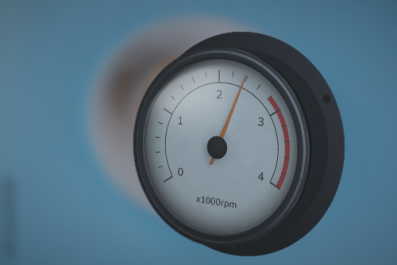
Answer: 2400 rpm
